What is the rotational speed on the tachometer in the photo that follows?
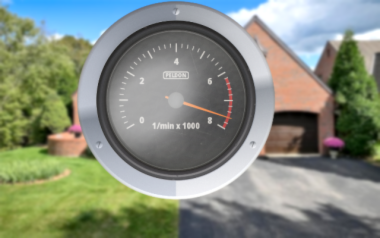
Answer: 7600 rpm
